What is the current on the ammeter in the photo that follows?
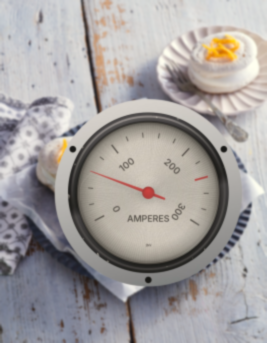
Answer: 60 A
